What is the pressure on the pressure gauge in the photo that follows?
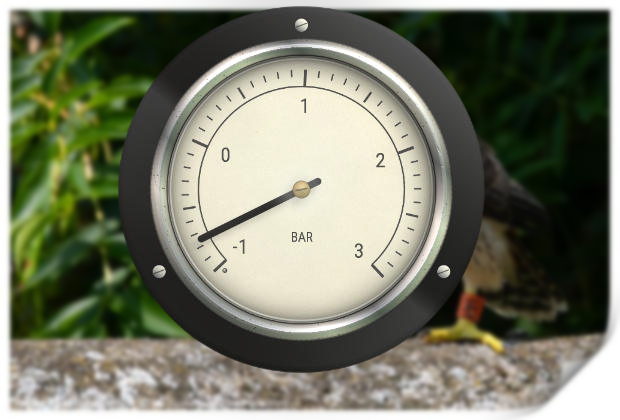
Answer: -0.75 bar
